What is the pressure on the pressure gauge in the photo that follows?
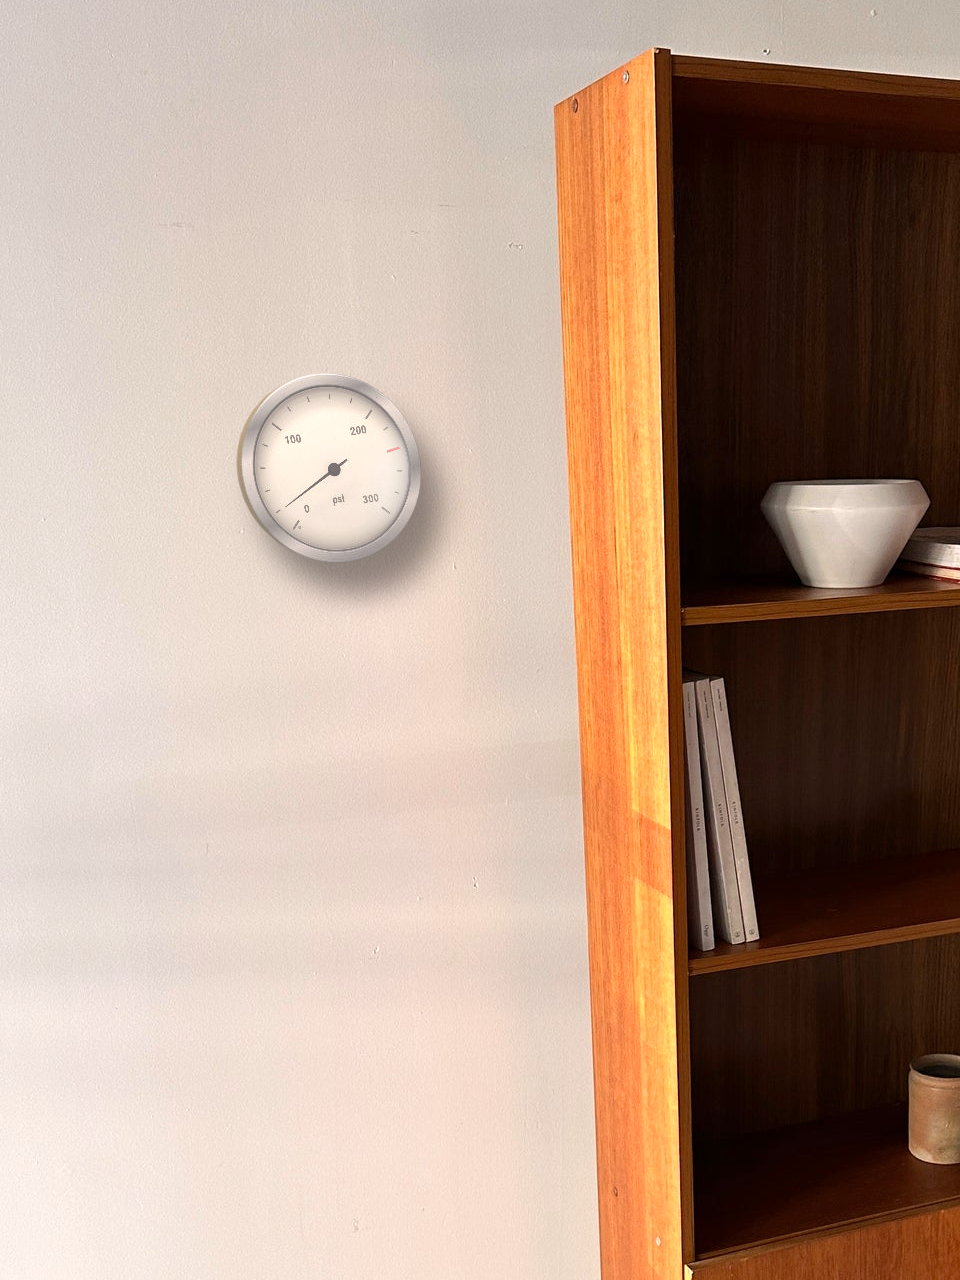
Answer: 20 psi
